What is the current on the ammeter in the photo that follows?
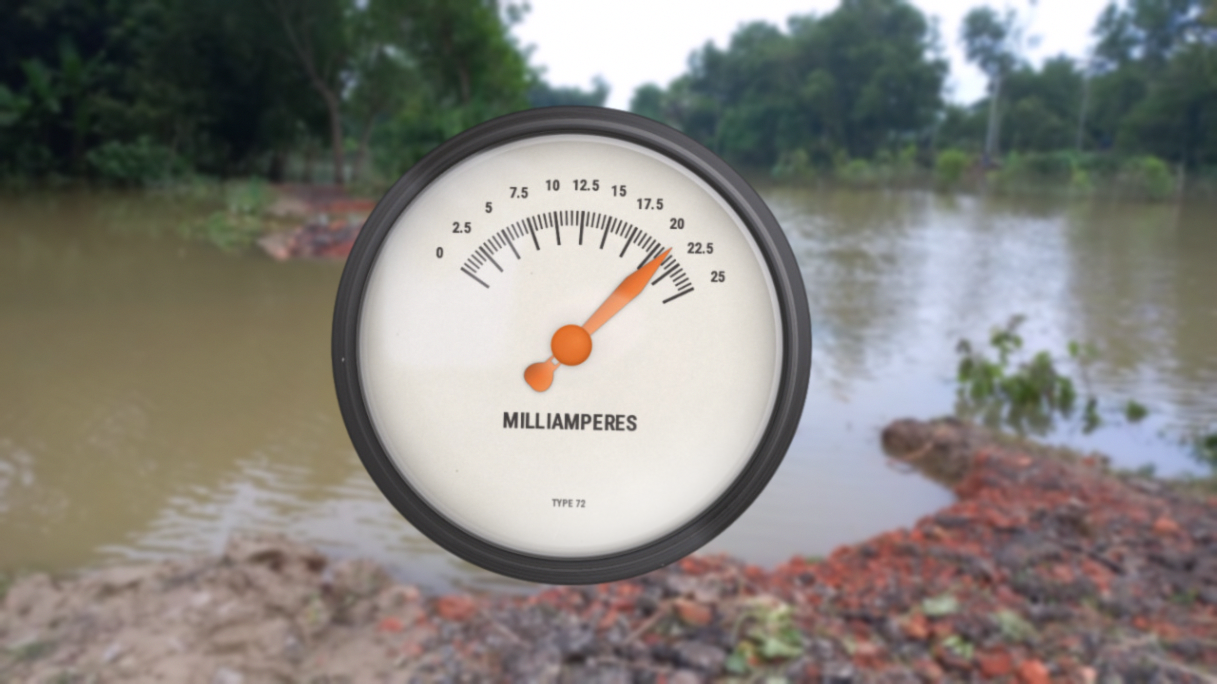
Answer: 21 mA
